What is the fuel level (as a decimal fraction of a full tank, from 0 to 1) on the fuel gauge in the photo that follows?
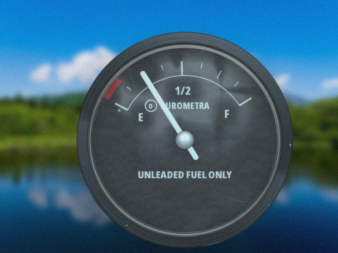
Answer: 0.25
